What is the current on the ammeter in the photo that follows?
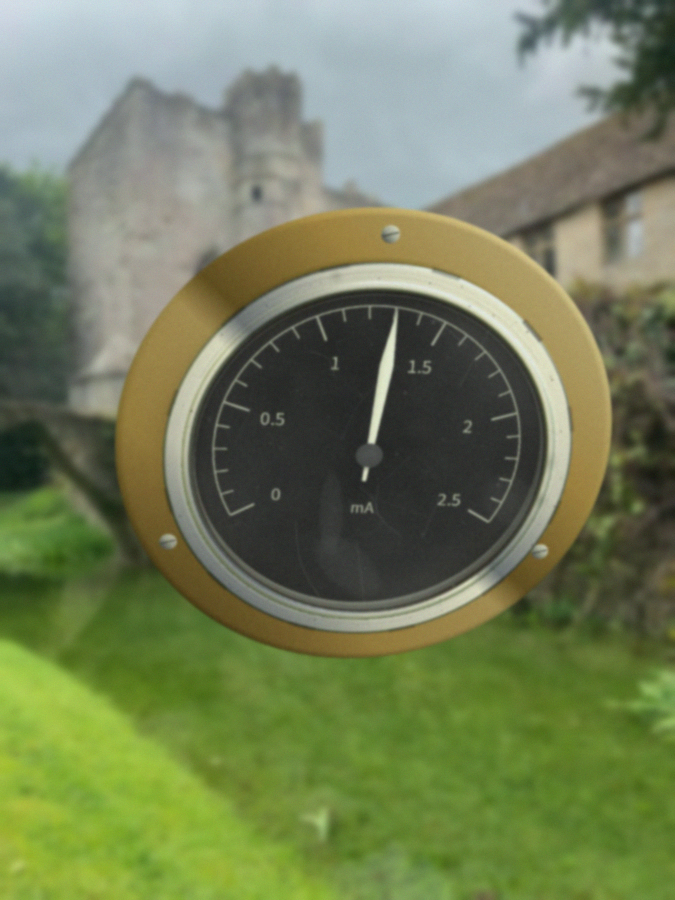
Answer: 1.3 mA
